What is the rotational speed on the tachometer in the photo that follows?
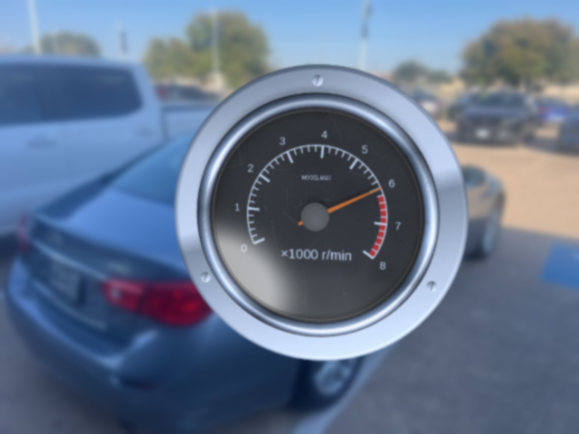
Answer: 6000 rpm
